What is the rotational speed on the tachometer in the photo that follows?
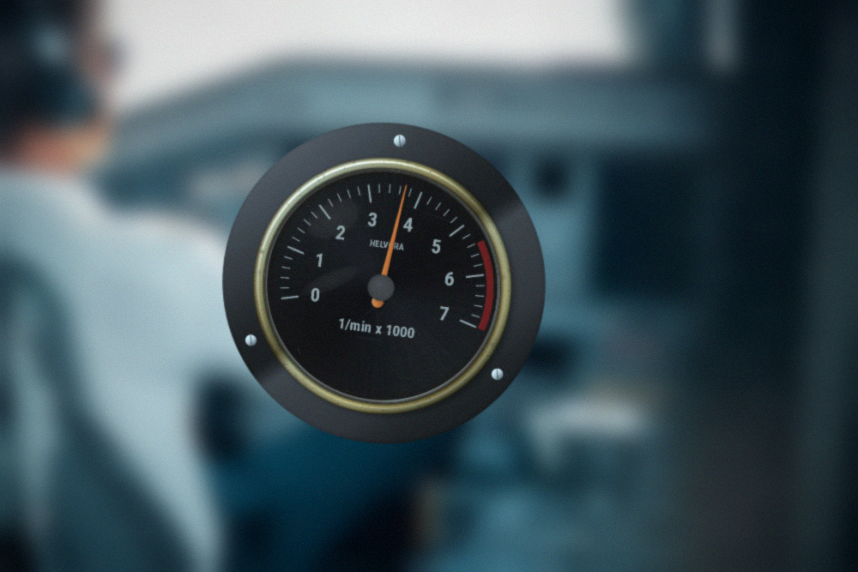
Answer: 3700 rpm
